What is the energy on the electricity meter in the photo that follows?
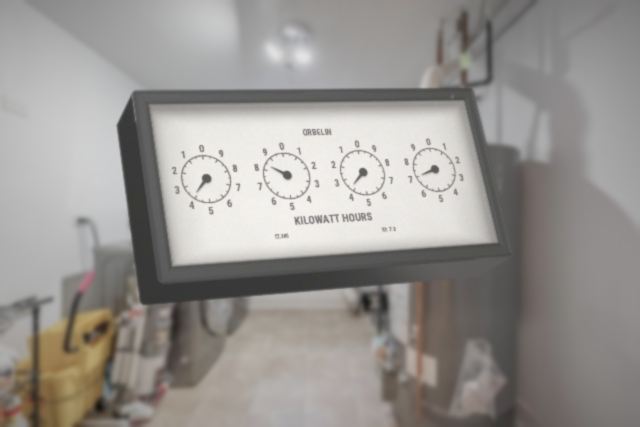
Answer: 3837 kWh
